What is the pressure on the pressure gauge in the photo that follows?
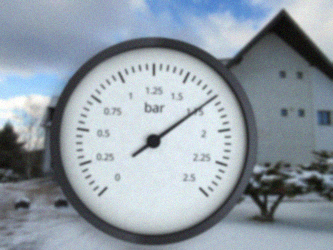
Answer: 1.75 bar
